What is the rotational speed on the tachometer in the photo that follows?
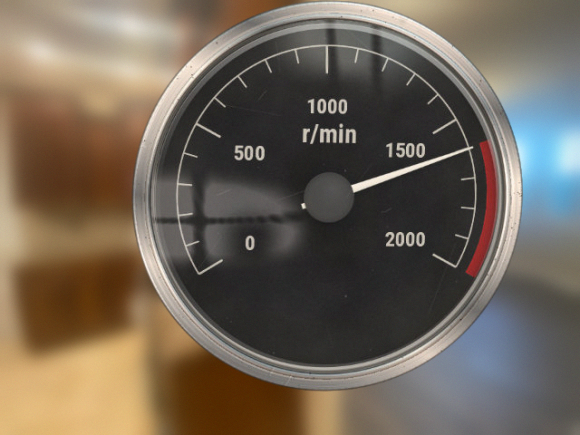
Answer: 1600 rpm
